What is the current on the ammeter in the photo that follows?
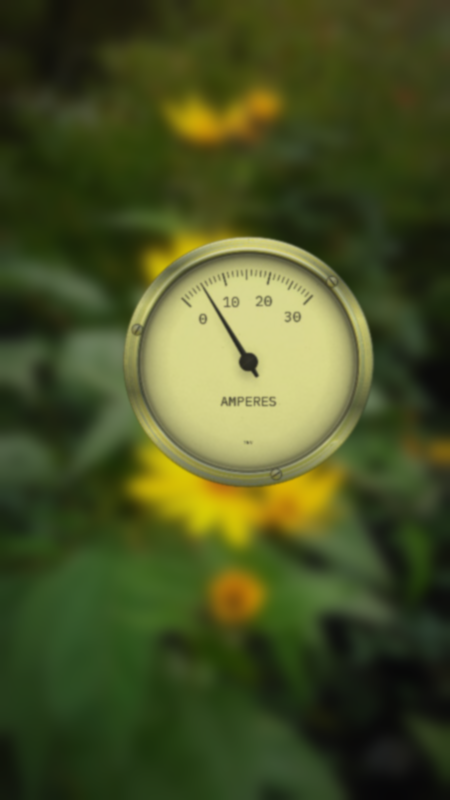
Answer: 5 A
